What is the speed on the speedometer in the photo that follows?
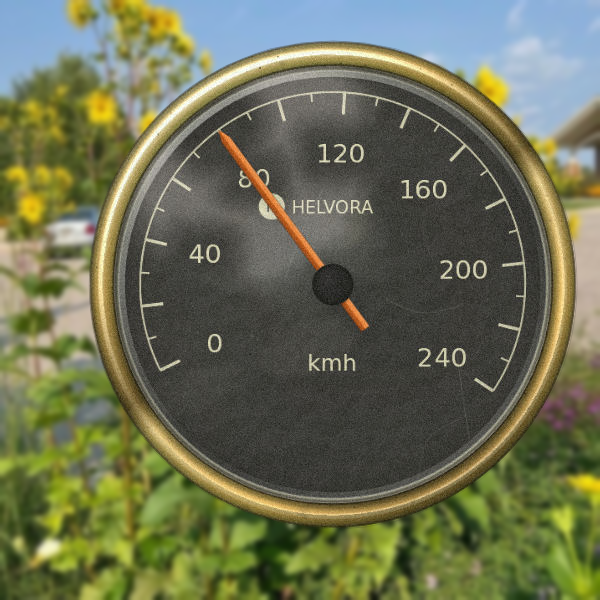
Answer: 80 km/h
